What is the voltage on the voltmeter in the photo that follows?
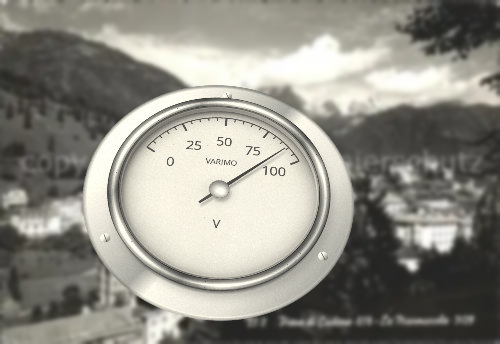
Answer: 90 V
